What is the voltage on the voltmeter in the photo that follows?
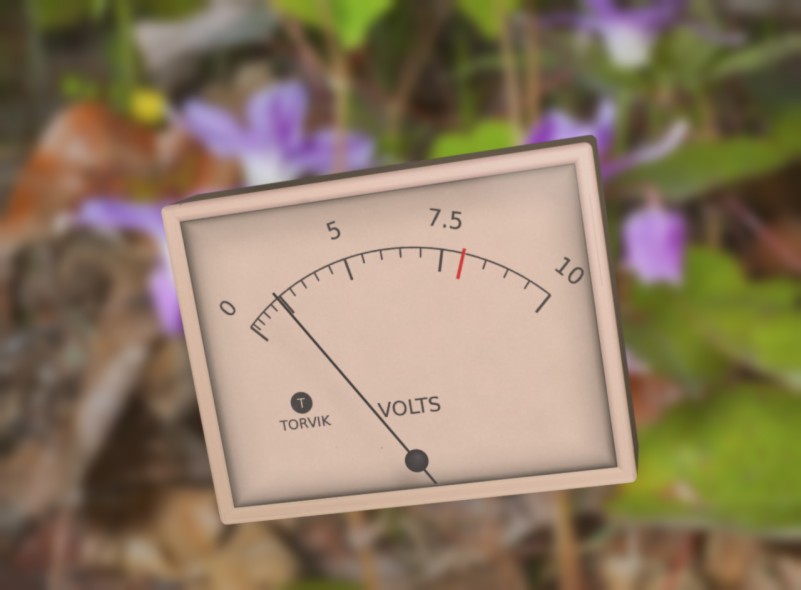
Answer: 2.5 V
